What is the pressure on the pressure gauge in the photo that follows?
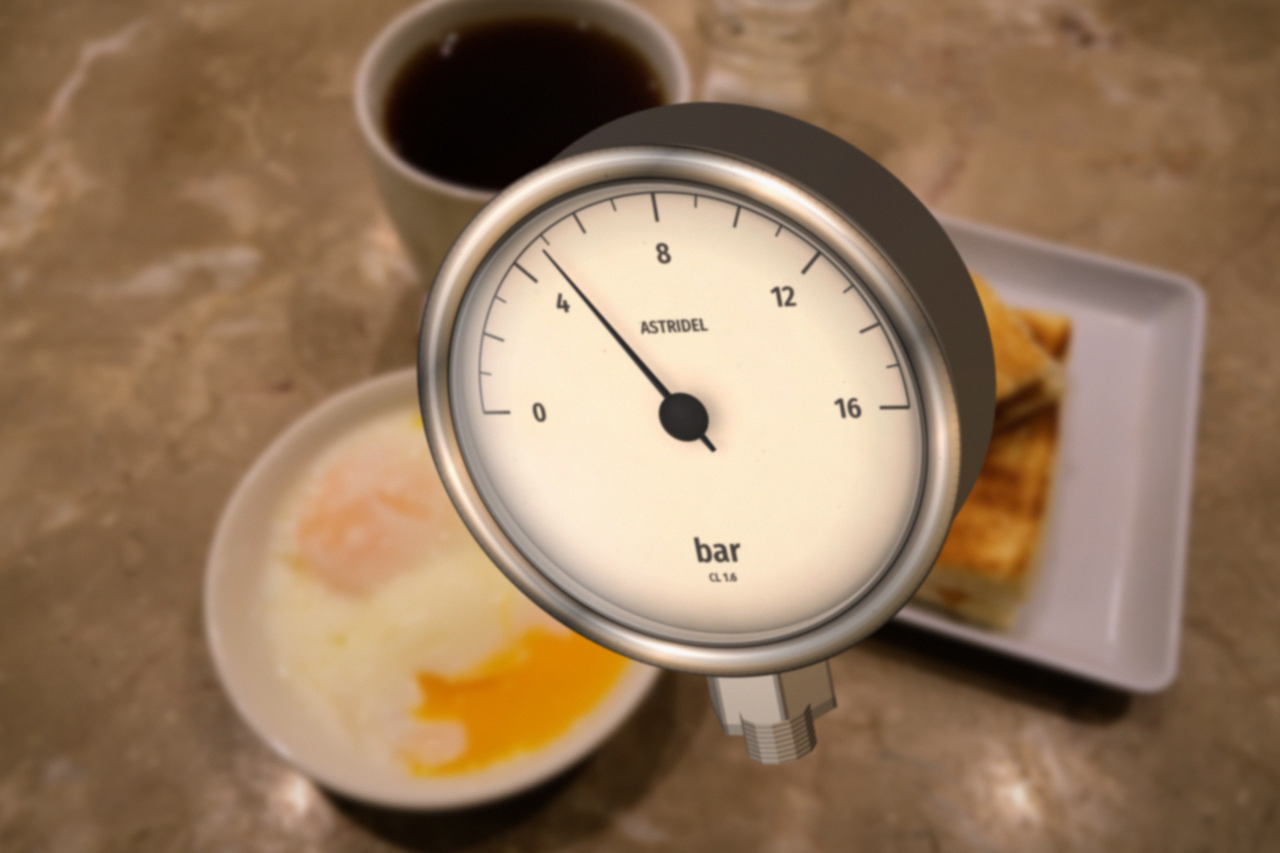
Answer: 5 bar
